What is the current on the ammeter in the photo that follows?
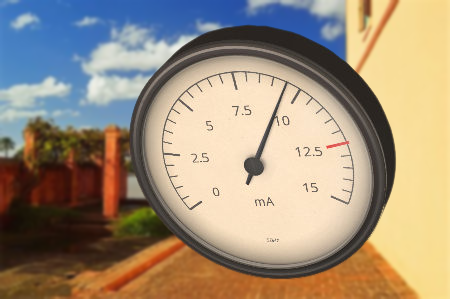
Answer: 9.5 mA
